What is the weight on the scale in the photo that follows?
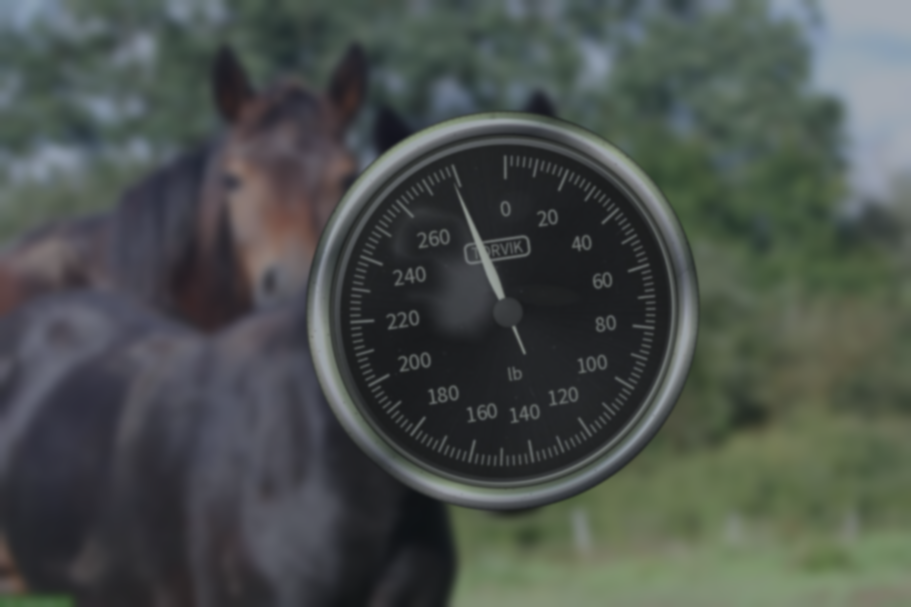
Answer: 278 lb
